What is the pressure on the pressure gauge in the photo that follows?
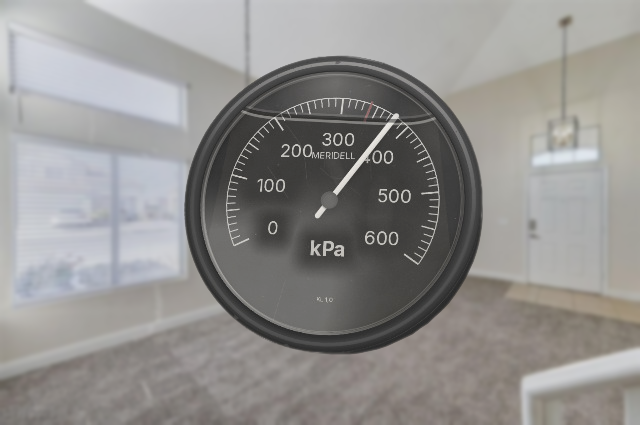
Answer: 380 kPa
